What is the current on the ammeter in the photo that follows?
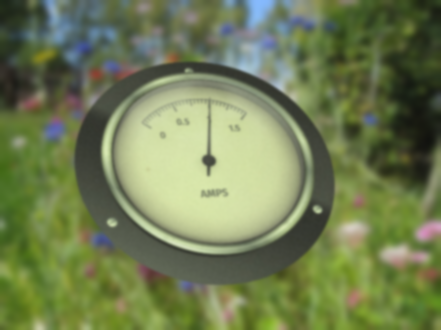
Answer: 1 A
